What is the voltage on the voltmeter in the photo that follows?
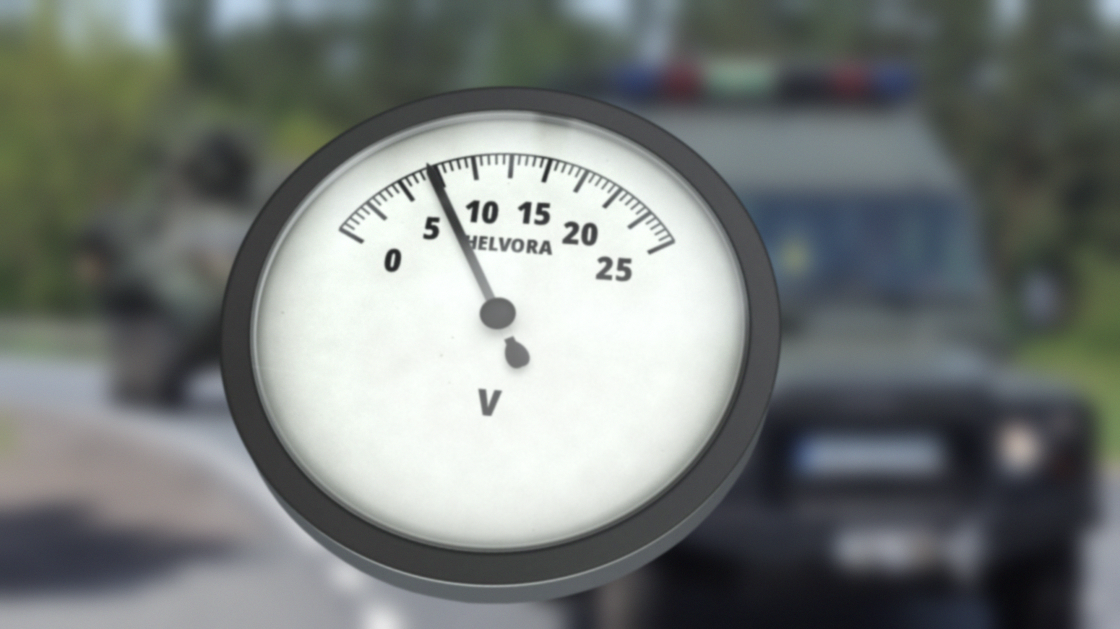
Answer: 7 V
